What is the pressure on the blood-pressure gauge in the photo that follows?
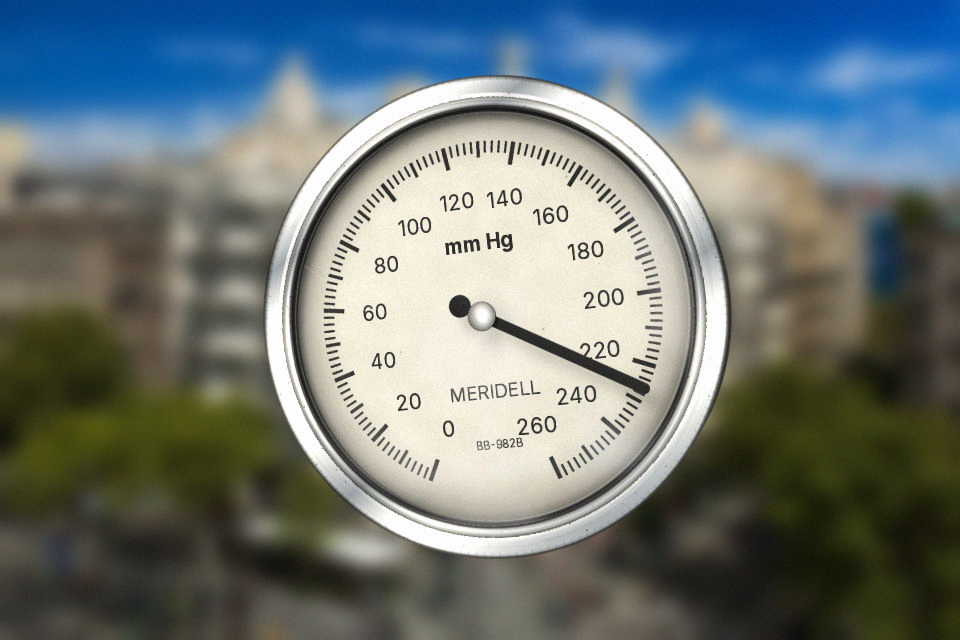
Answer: 226 mmHg
